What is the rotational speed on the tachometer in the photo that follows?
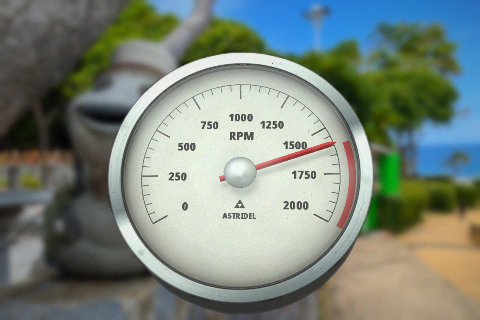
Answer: 1600 rpm
